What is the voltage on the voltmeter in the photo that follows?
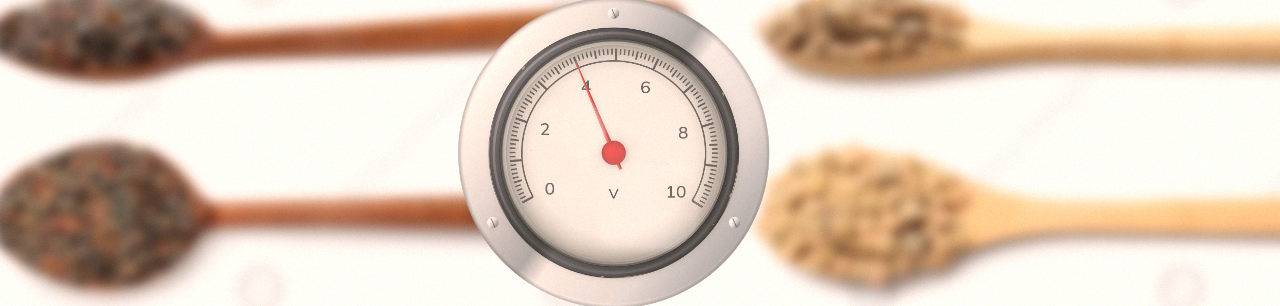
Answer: 4 V
